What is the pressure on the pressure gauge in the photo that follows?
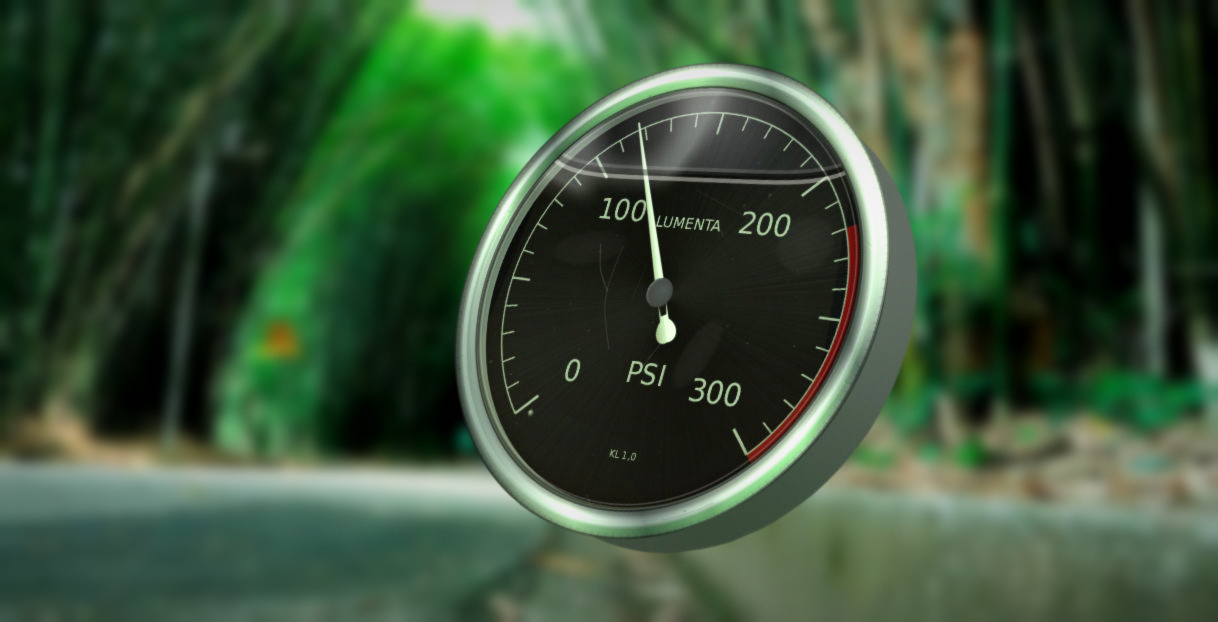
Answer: 120 psi
